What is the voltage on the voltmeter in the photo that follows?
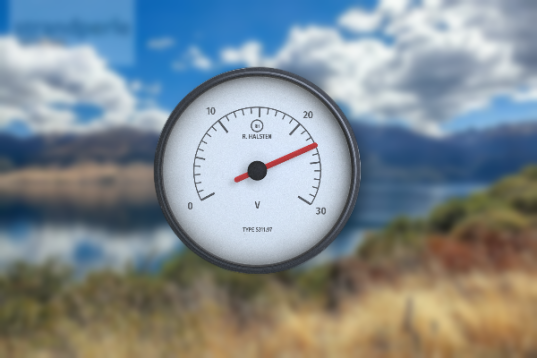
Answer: 23 V
